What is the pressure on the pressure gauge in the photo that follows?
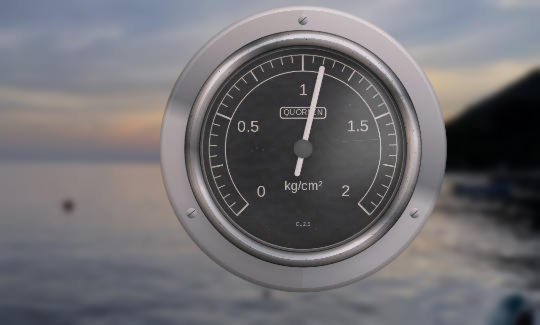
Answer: 1.1 kg/cm²
